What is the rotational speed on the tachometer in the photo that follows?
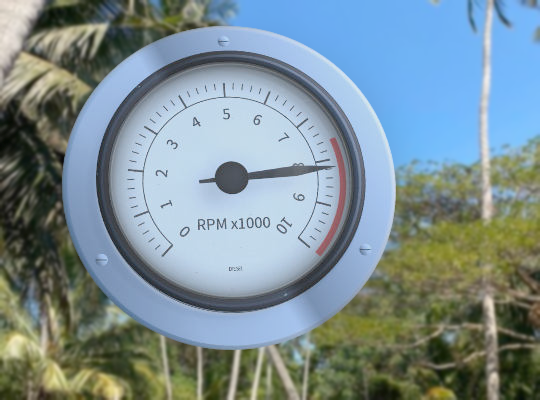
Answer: 8200 rpm
